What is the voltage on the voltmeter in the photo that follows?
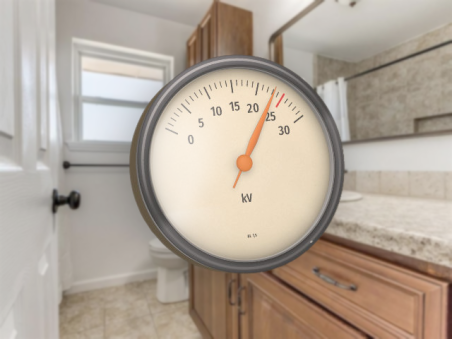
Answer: 23 kV
